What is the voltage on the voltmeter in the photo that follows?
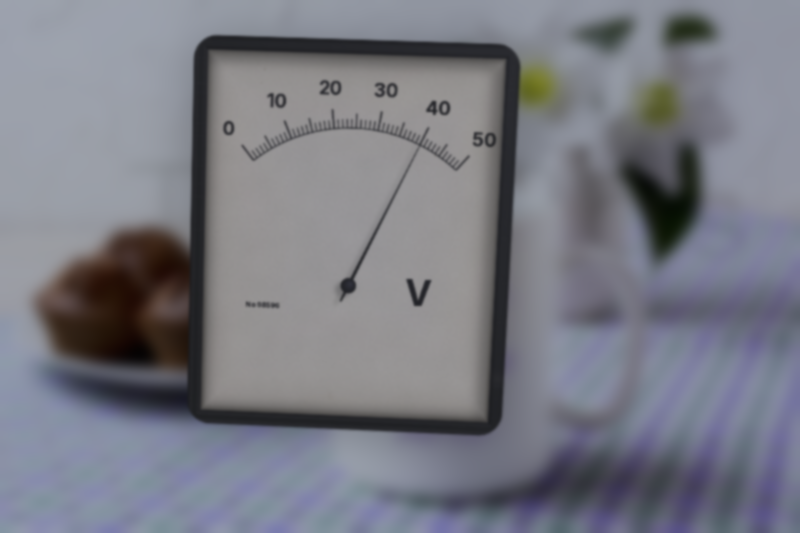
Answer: 40 V
